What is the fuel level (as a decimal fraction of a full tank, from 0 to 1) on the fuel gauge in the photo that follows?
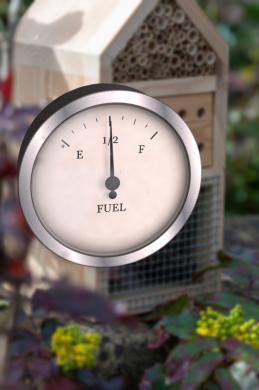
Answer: 0.5
